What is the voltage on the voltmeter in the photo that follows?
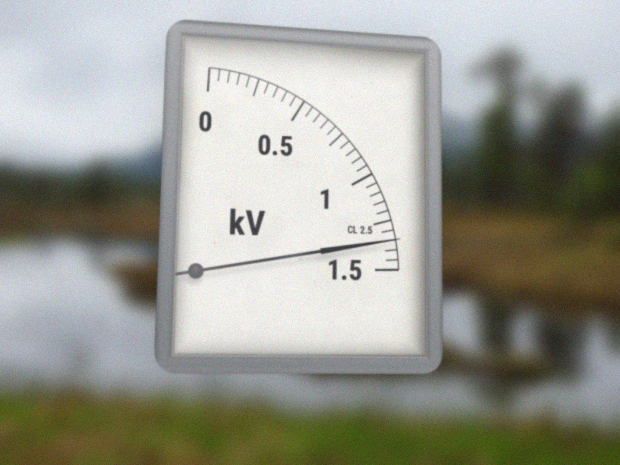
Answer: 1.35 kV
